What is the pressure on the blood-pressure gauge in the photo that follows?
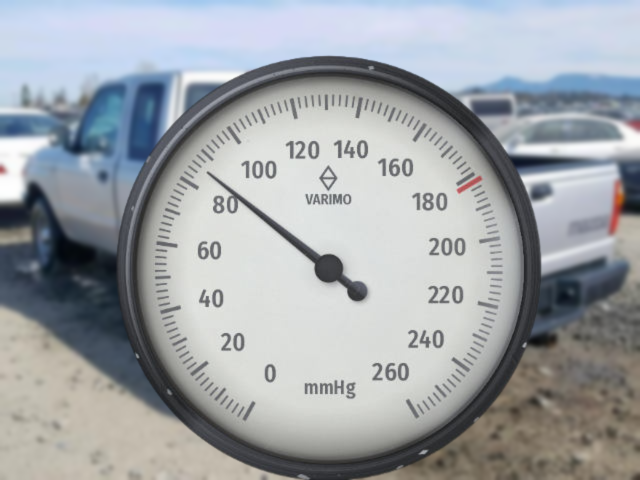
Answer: 86 mmHg
